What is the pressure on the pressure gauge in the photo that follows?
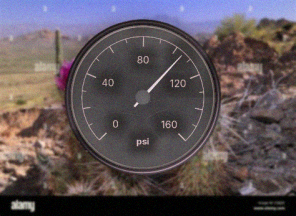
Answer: 105 psi
